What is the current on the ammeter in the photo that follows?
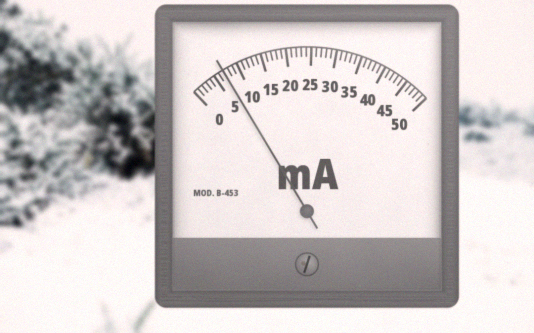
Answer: 7 mA
